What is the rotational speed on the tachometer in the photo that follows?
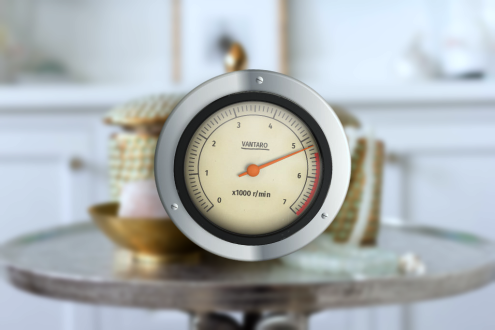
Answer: 5200 rpm
